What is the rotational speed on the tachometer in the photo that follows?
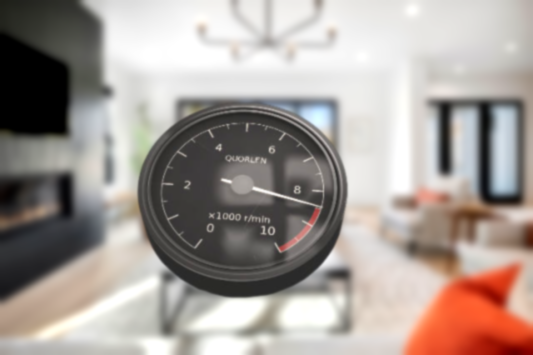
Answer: 8500 rpm
